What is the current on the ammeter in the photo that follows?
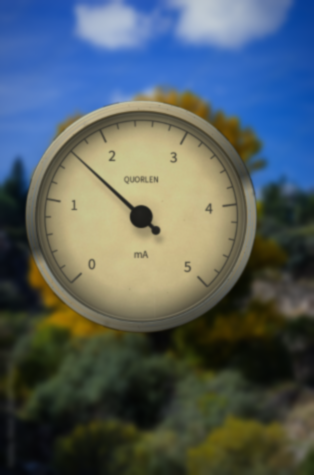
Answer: 1.6 mA
